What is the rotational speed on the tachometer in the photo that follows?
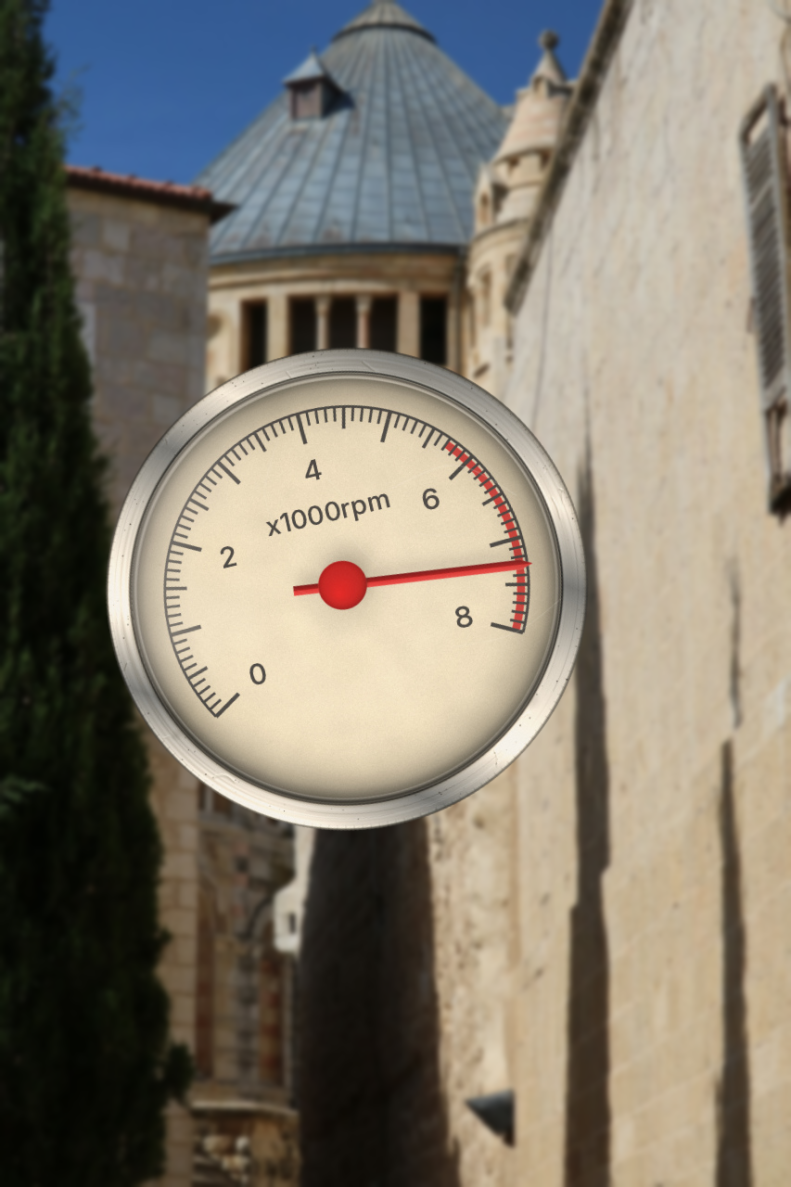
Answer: 7300 rpm
